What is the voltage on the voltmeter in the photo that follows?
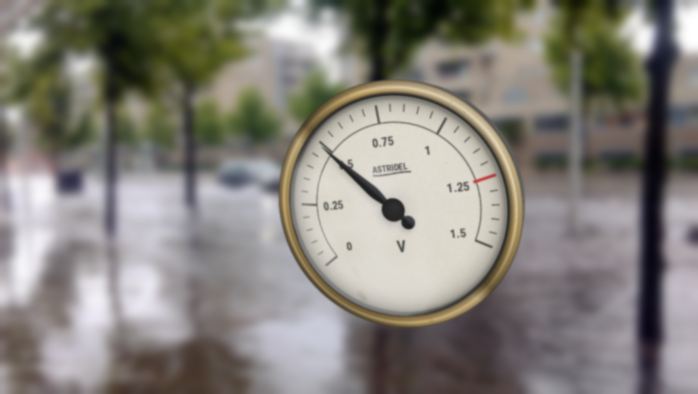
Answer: 0.5 V
